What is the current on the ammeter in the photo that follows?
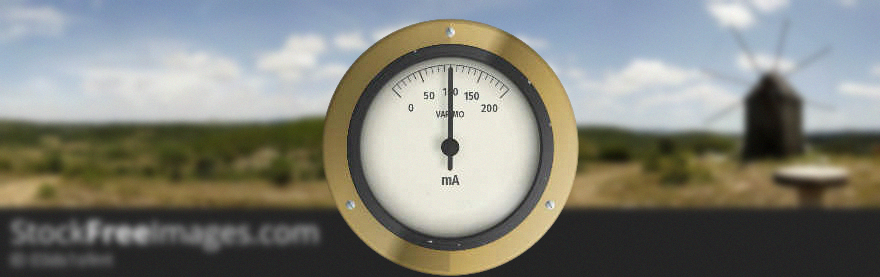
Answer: 100 mA
